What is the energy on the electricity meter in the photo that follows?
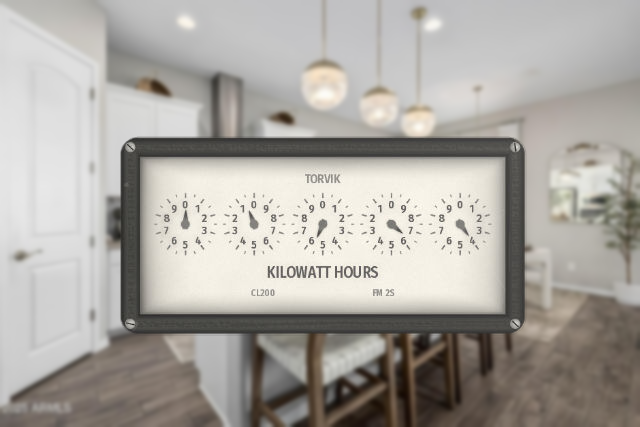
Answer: 564 kWh
